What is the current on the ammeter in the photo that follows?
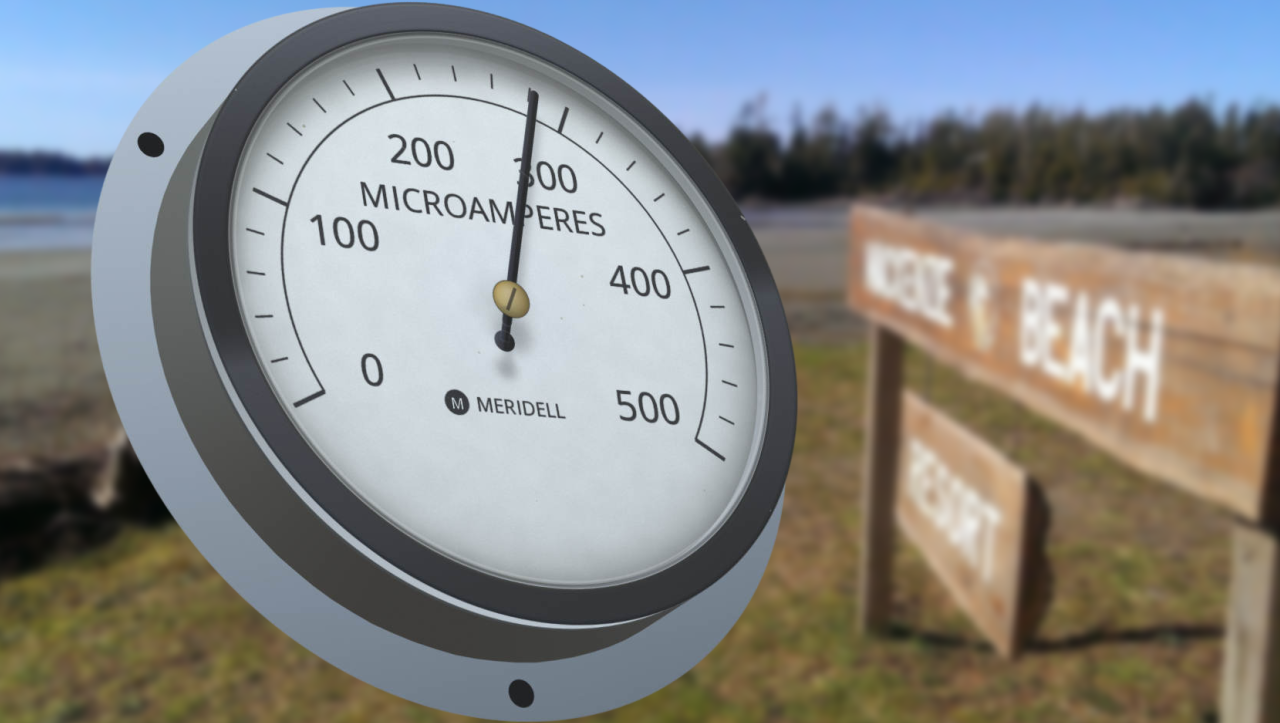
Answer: 280 µA
